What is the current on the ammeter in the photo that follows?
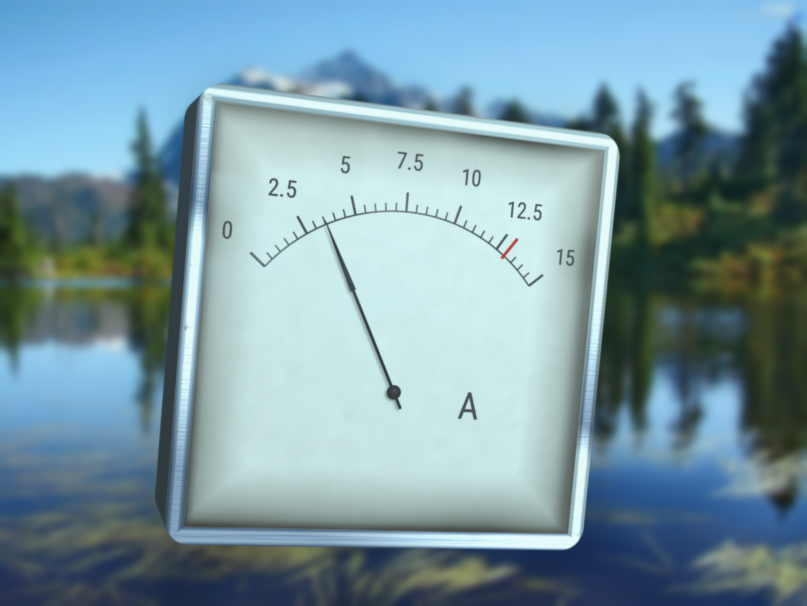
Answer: 3.5 A
